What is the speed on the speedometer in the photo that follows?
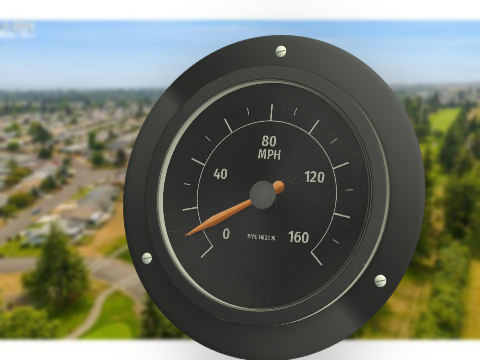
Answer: 10 mph
